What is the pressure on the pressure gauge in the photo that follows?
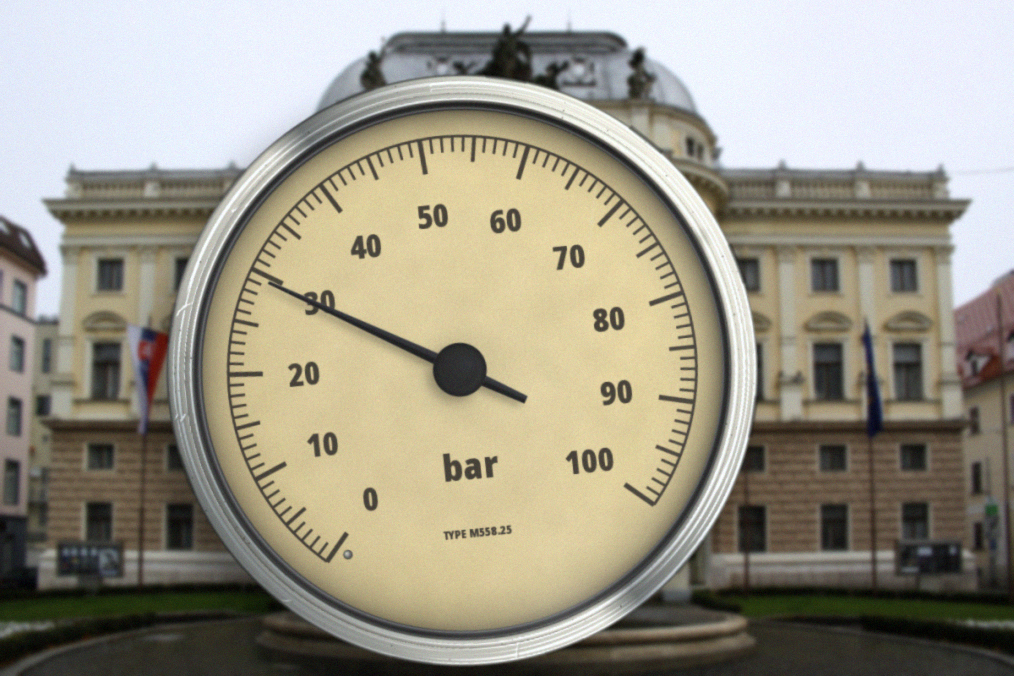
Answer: 29.5 bar
